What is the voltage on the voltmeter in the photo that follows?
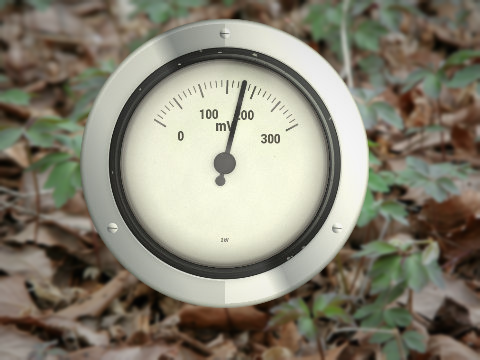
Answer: 180 mV
